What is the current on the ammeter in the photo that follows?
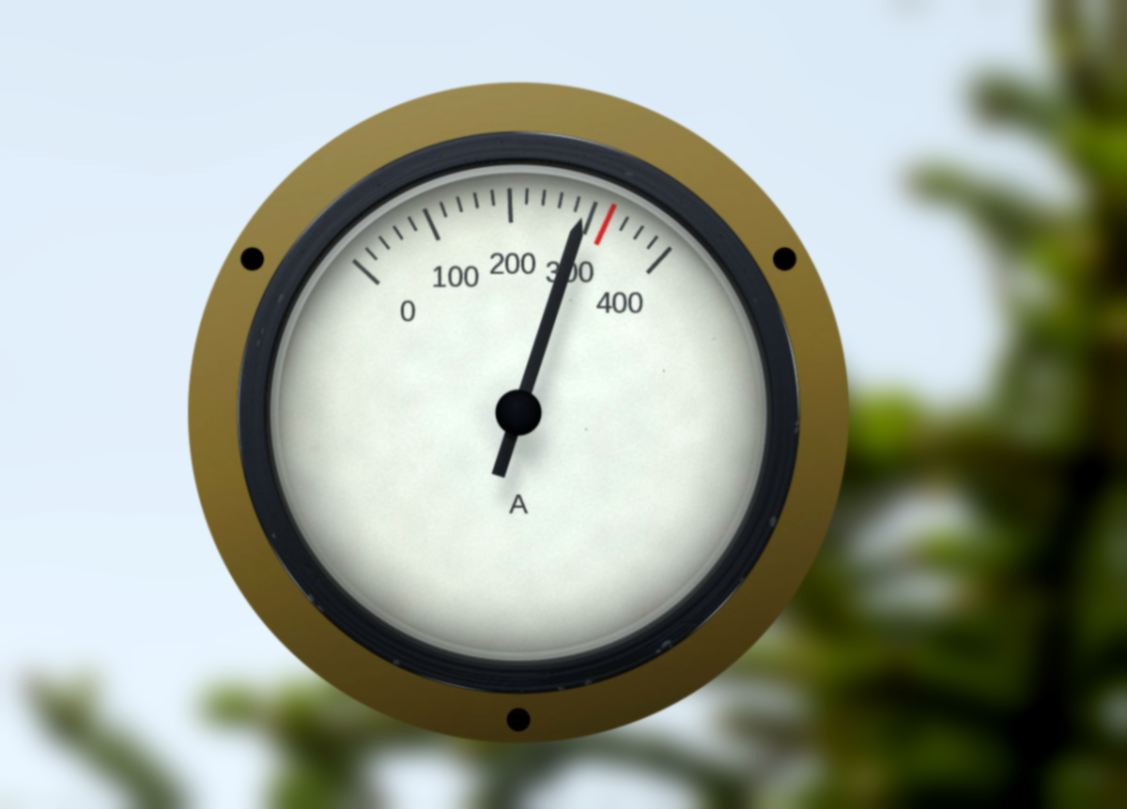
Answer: 290 A
